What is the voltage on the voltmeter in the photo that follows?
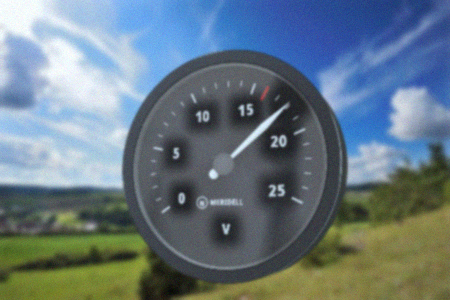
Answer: 18 V
